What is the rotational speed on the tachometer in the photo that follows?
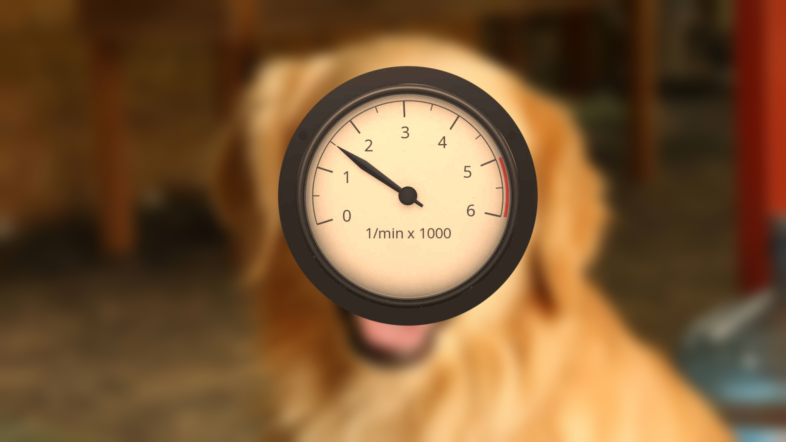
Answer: 1500 rpm
